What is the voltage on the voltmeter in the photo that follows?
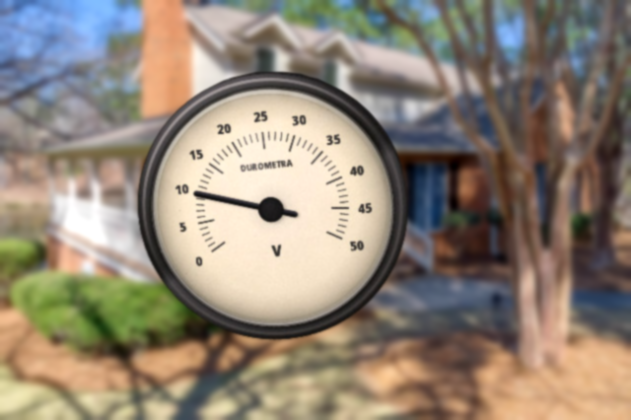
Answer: 10 V
